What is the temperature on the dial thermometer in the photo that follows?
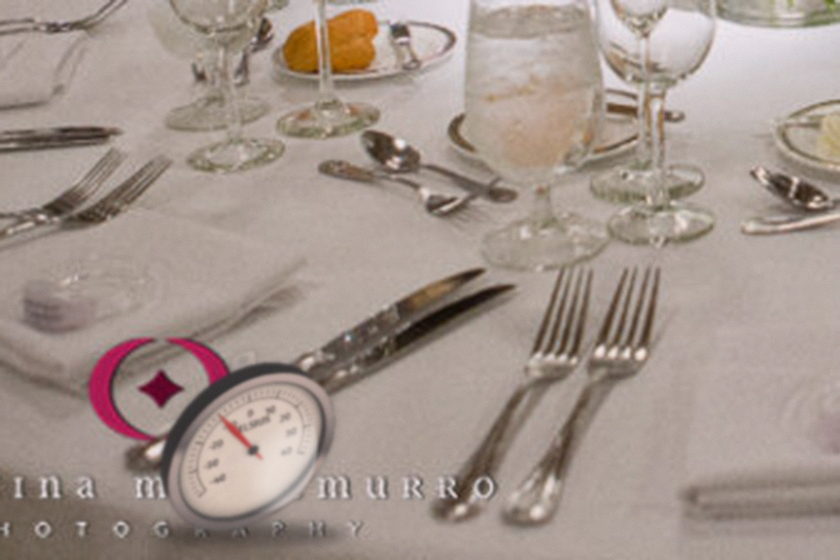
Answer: -10 °C
